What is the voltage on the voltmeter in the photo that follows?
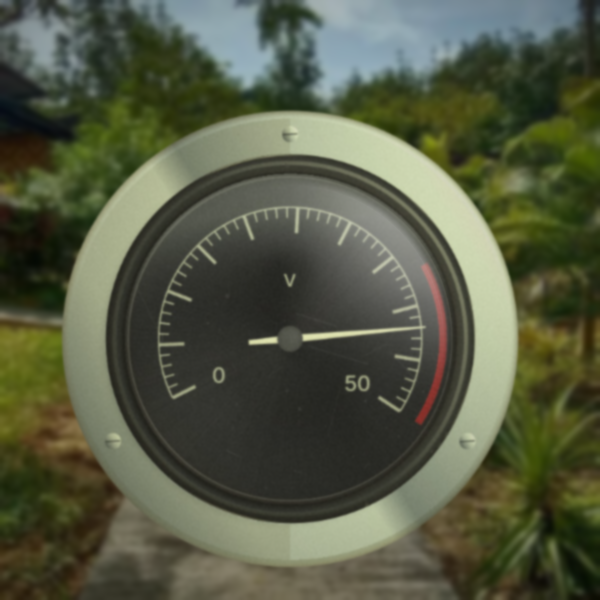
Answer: 42 V
